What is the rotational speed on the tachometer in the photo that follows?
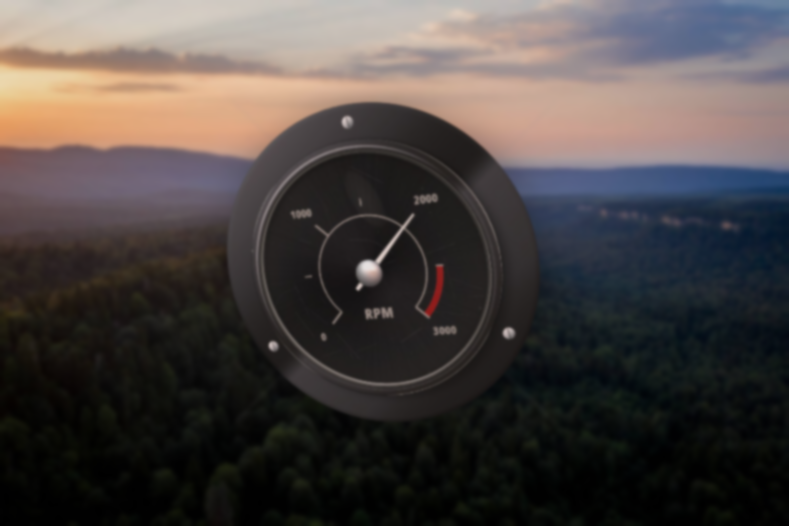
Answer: 2000 rpm
